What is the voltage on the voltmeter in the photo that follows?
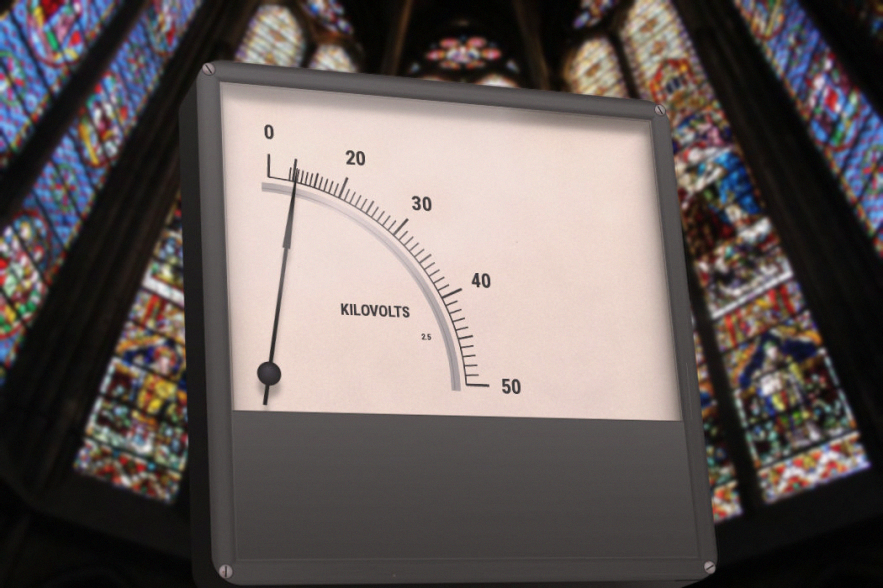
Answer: 10 kV
